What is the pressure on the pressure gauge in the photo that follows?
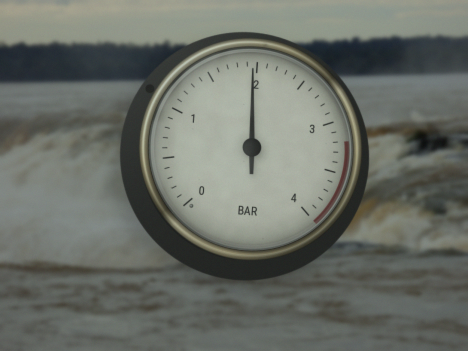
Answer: 1.95 bar
